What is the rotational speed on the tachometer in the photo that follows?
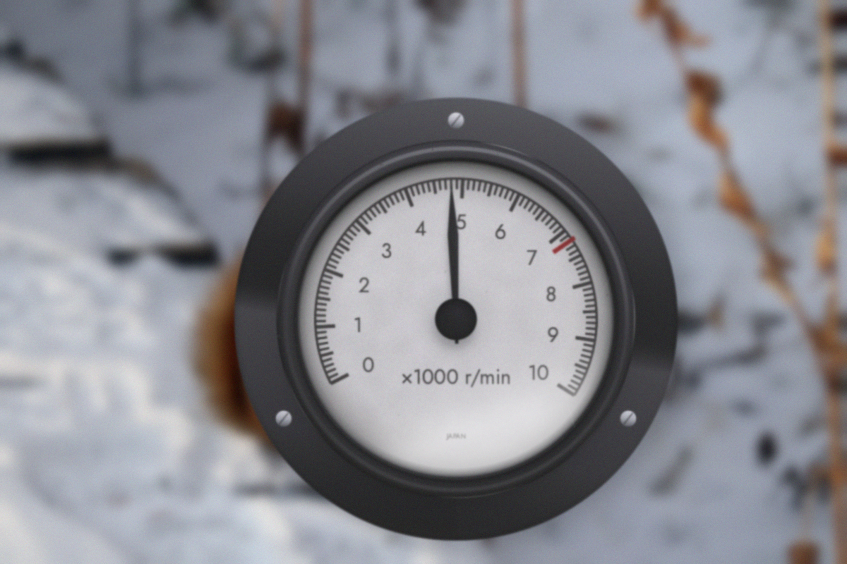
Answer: 4800 rpm
